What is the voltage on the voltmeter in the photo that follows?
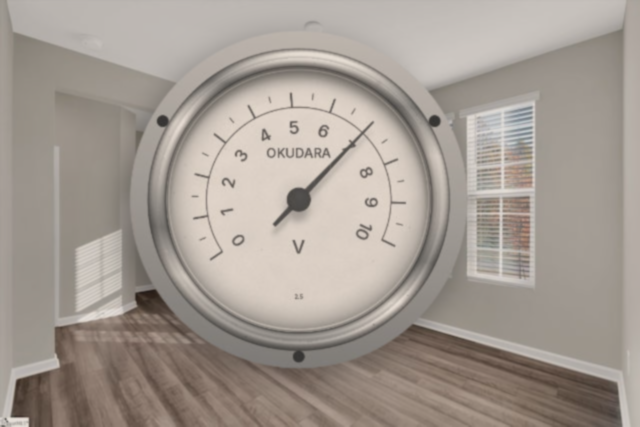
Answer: 7 V
